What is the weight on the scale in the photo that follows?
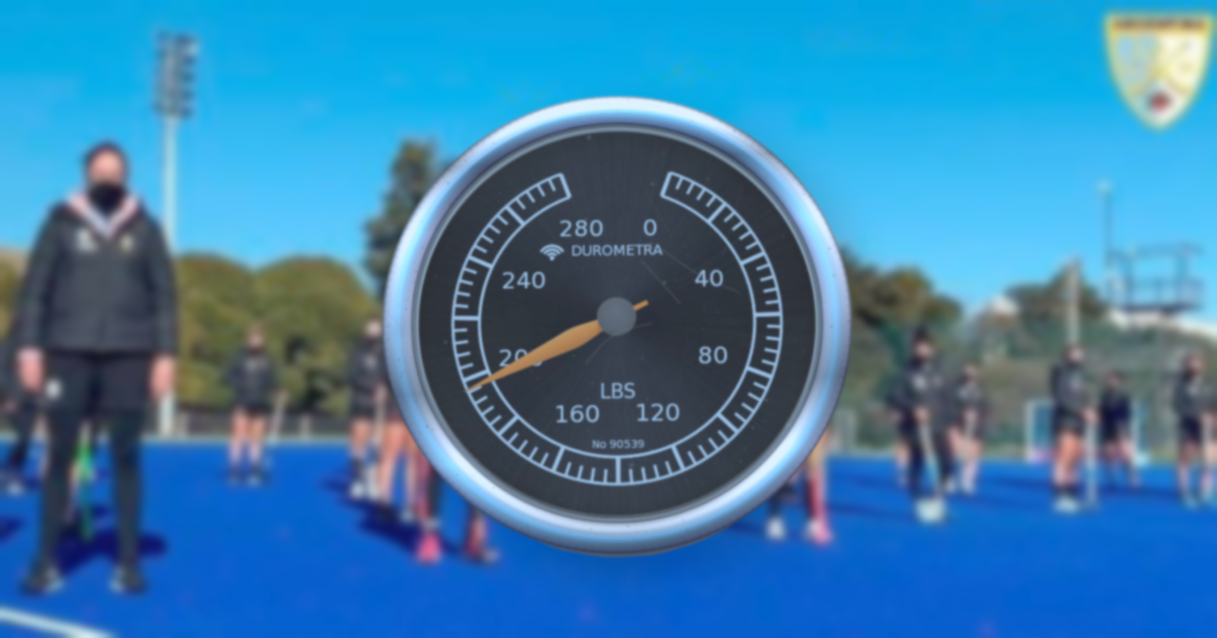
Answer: 196 lb
